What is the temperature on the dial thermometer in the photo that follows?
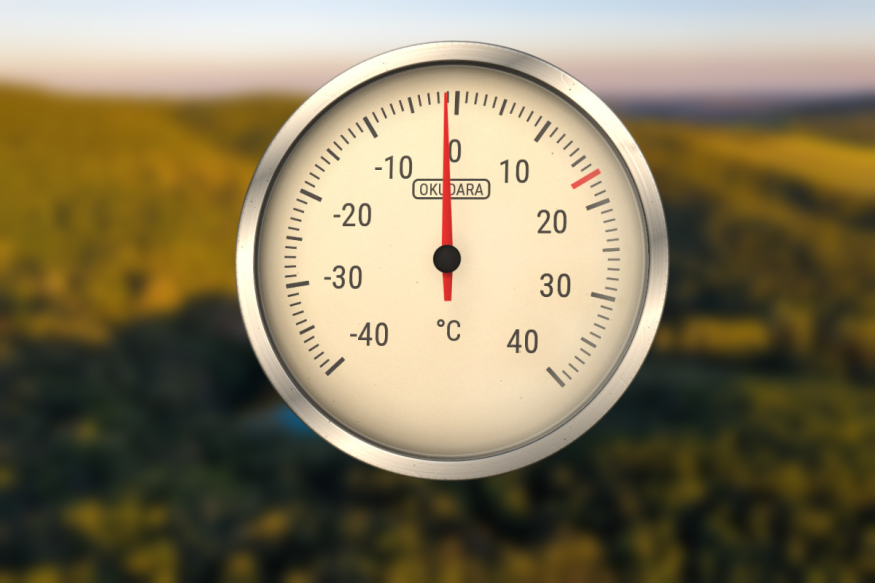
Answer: -1 °C
